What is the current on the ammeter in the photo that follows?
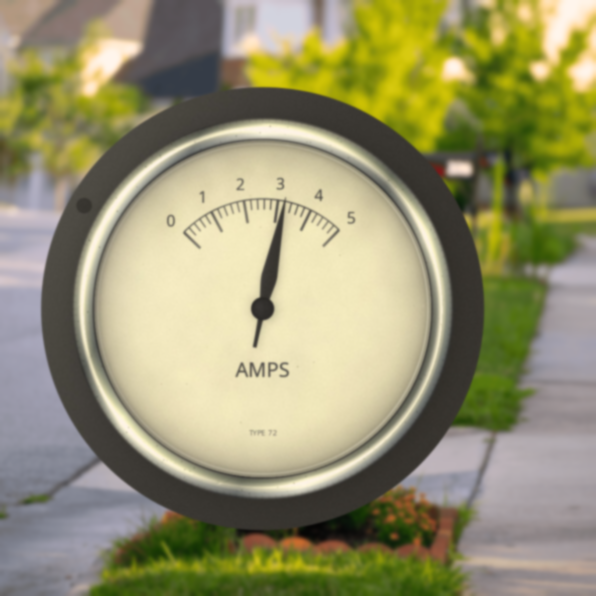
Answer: 3.2 A
